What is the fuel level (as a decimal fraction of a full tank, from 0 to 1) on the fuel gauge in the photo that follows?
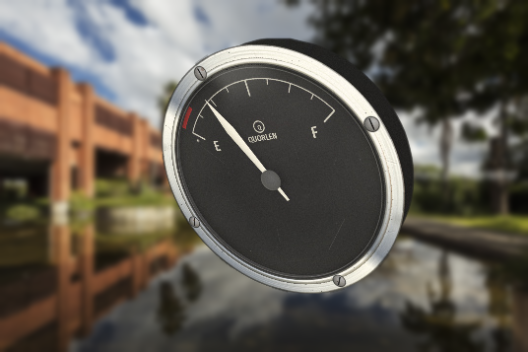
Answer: 0.25
